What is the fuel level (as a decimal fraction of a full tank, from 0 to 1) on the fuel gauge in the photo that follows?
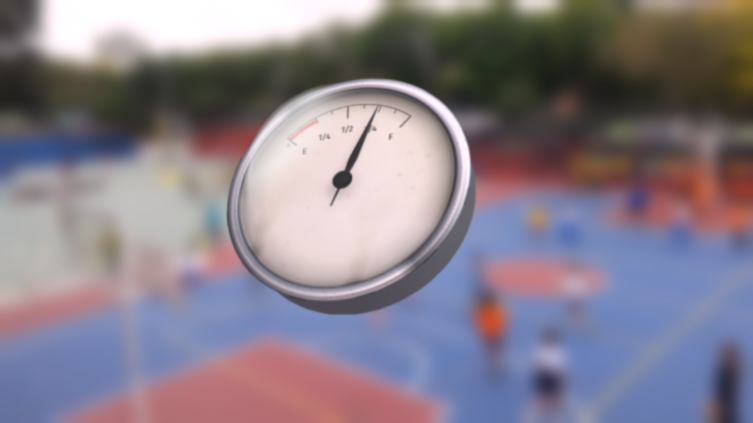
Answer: 0.75
